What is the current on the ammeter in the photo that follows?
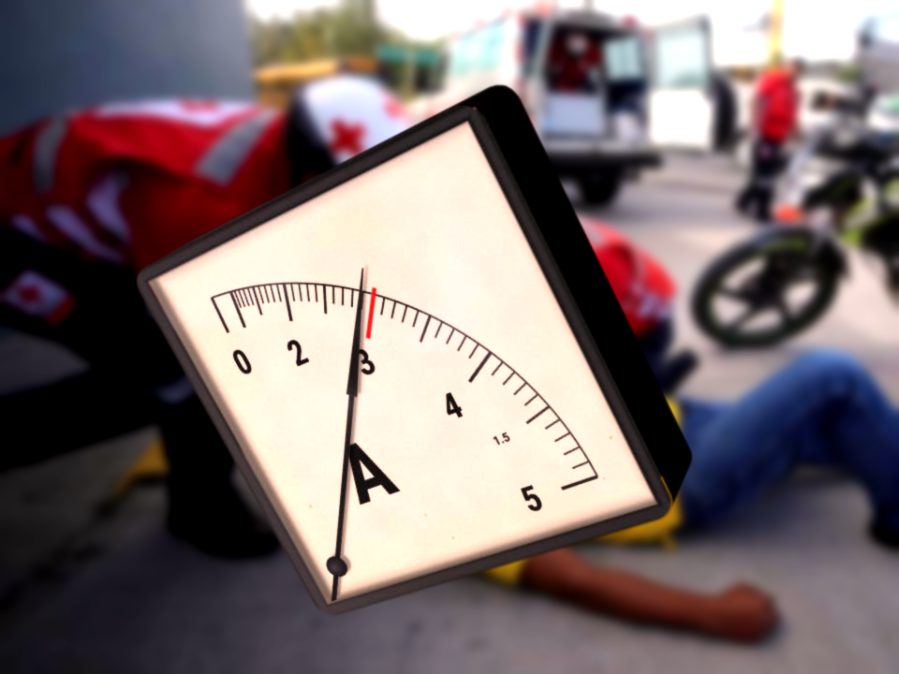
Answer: 2.9 A
